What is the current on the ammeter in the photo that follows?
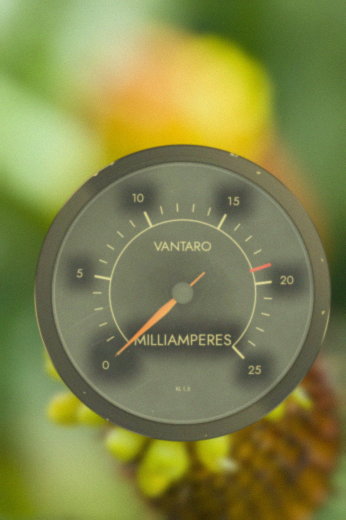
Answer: 0 mA
